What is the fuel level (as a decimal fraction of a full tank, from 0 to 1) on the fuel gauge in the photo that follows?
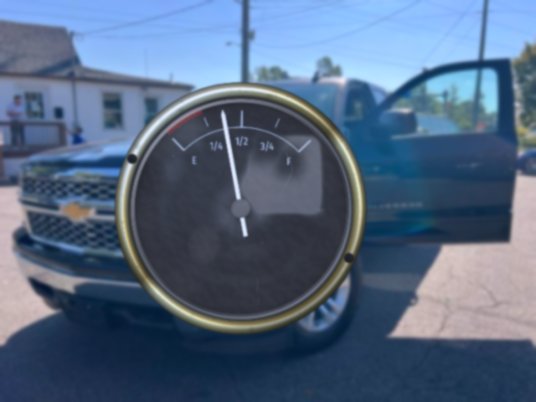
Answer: 0.375
